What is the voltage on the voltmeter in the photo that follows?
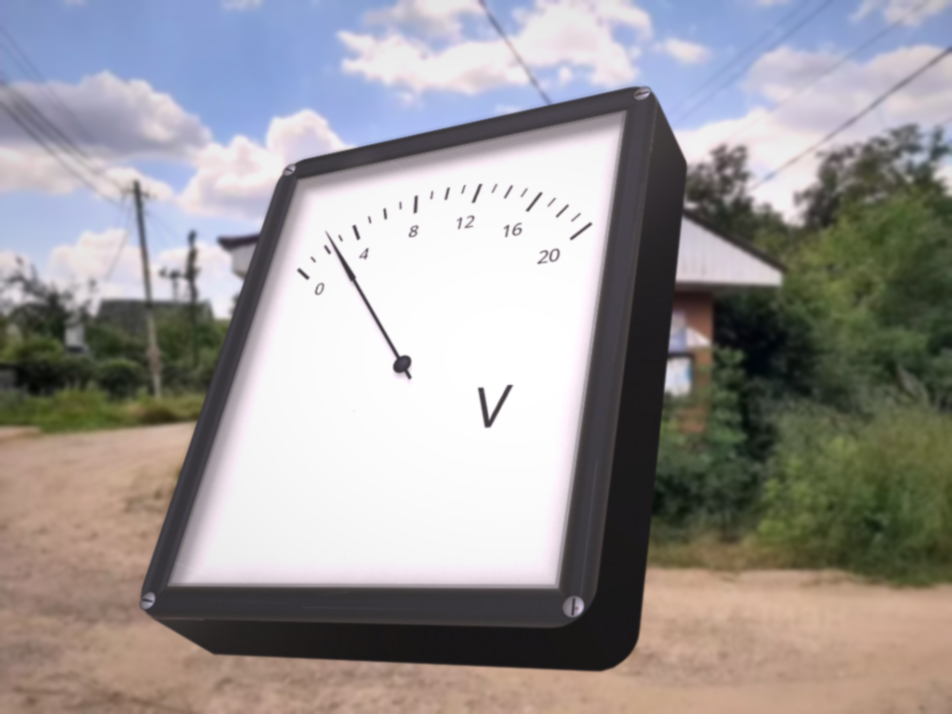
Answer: 2.5 V
